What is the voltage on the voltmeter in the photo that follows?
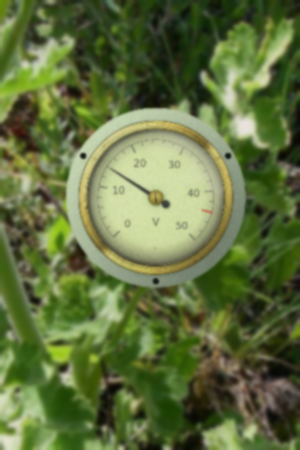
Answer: 14 V
